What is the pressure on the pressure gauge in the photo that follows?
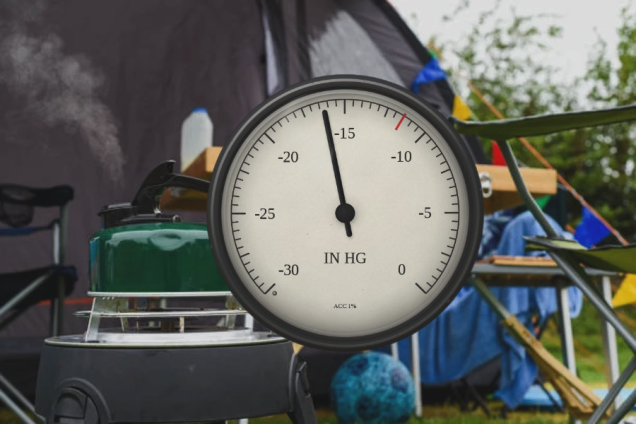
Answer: -16.25 inHg
